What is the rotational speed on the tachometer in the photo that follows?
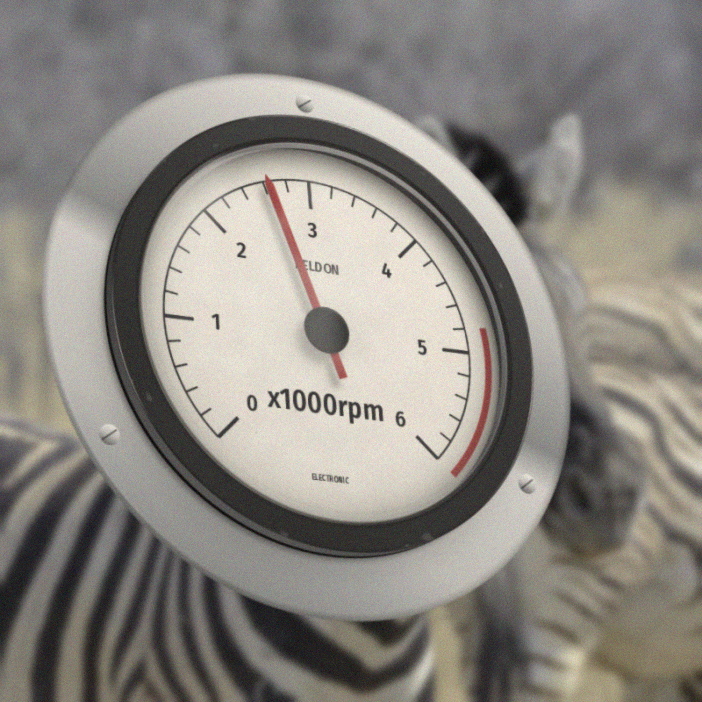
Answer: 2600 rpm
